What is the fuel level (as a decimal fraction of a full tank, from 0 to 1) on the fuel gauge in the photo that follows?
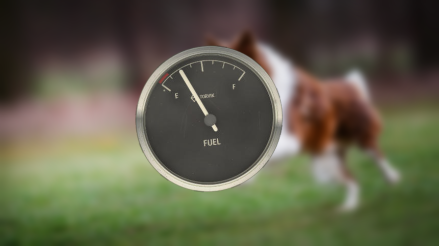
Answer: 0.25
